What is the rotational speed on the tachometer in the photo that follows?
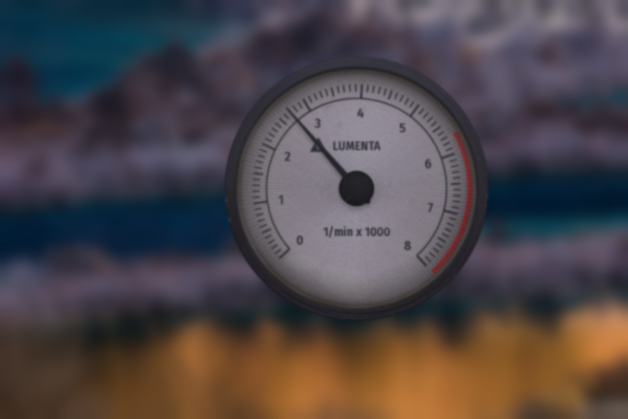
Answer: 2700 rpm
